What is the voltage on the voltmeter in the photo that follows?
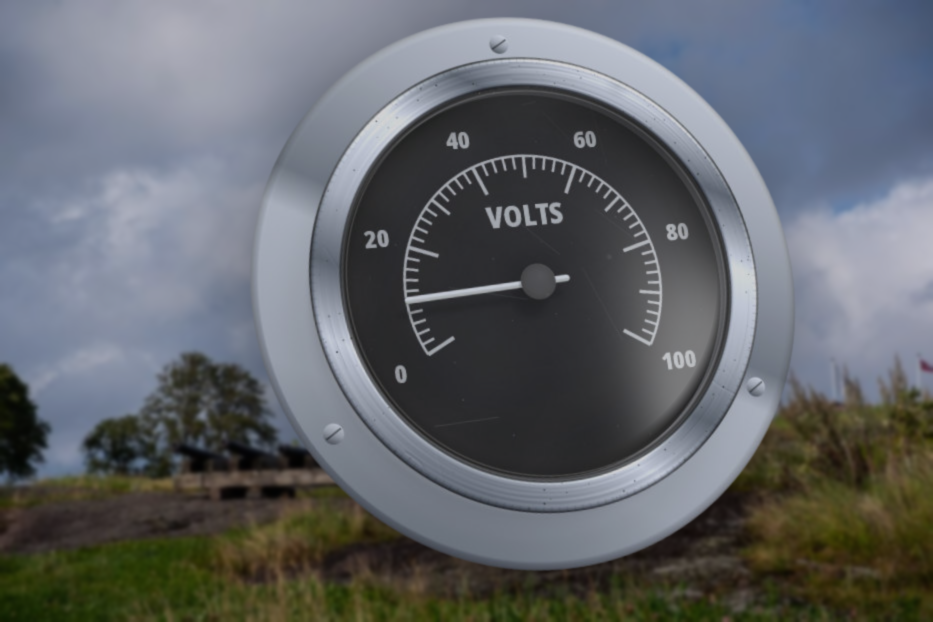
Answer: 10 V
